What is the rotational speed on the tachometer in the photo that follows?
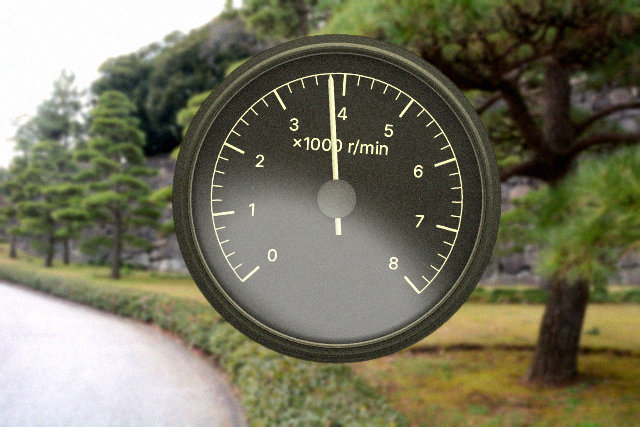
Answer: 3800 rpm
